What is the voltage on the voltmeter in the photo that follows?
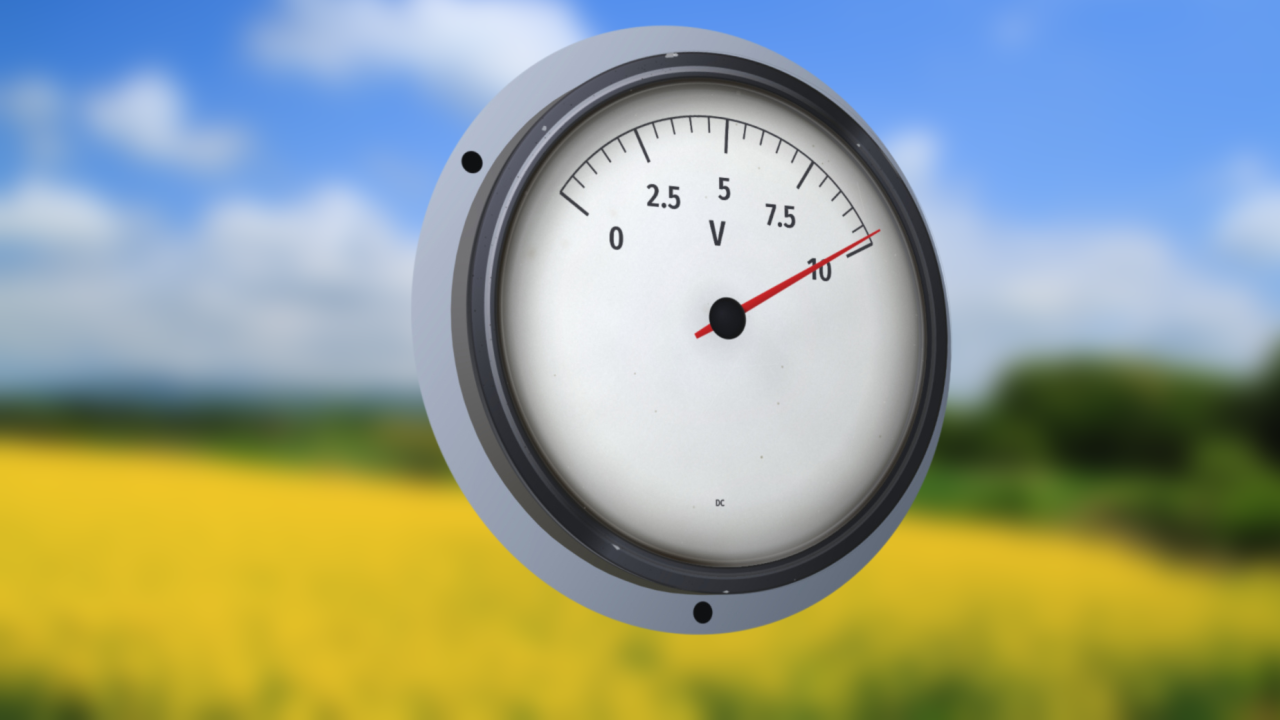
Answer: 9.75 V
